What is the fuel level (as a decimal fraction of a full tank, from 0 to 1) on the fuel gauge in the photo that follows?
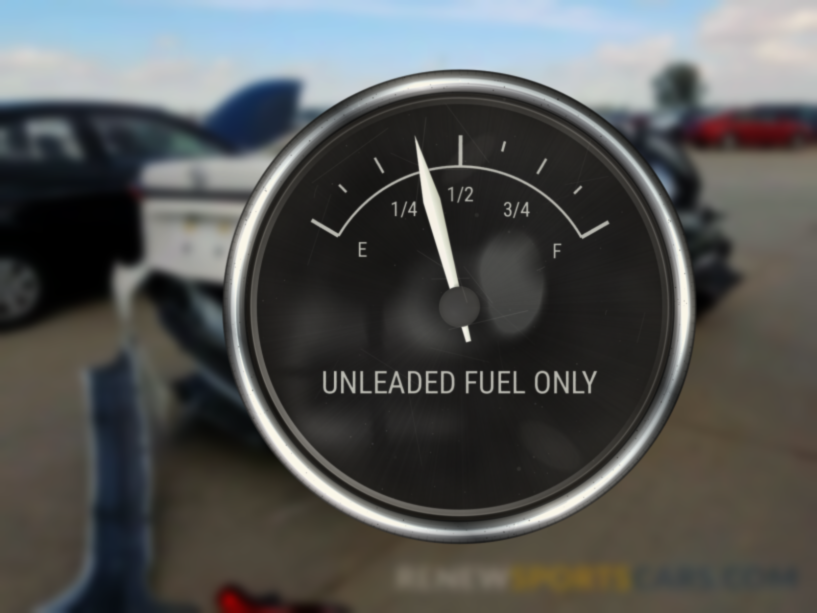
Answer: 0.375
